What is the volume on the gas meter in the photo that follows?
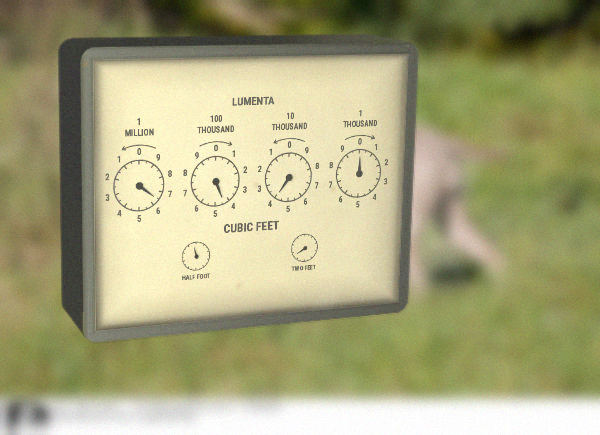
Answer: 644000 ft³
